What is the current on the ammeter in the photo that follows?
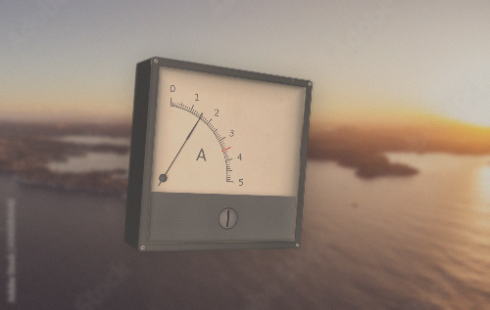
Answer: 1.5 A
